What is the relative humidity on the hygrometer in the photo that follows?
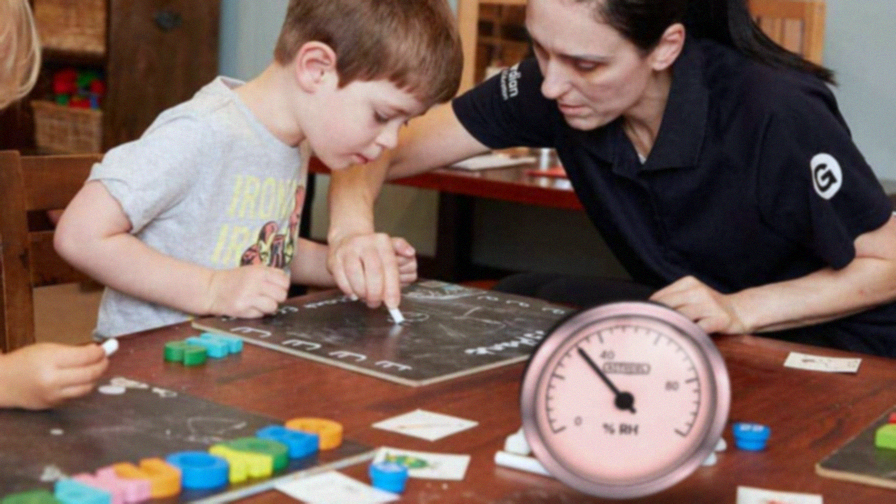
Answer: 32 %
